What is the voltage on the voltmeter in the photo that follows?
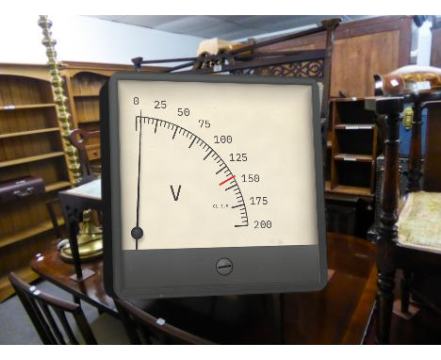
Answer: 5 V
